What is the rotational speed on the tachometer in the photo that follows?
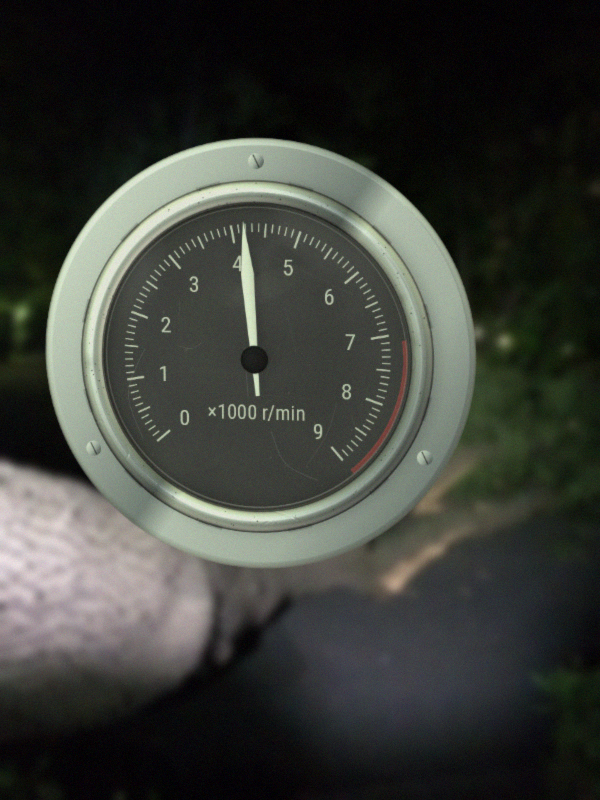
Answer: 4200 rpm
